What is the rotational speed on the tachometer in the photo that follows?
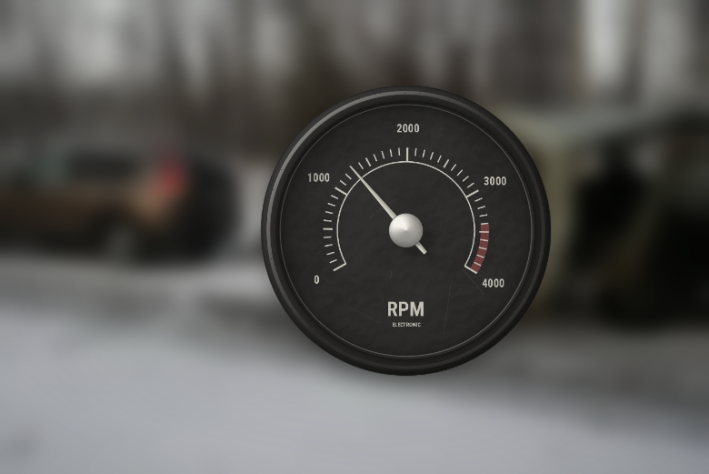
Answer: 1300 rpm
